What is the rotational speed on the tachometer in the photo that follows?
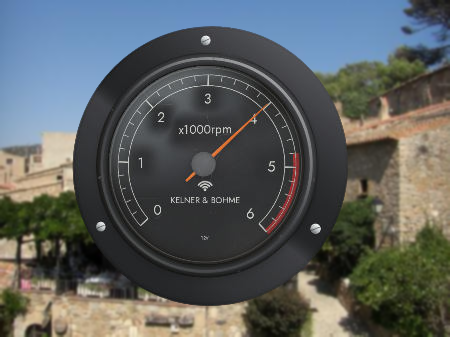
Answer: 4000 rpm
